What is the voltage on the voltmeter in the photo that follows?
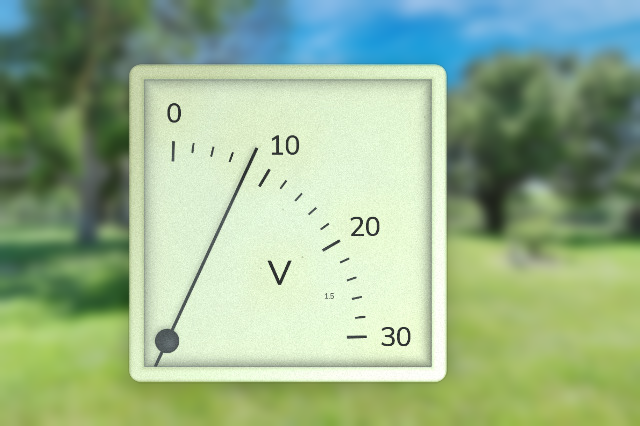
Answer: 8 V
